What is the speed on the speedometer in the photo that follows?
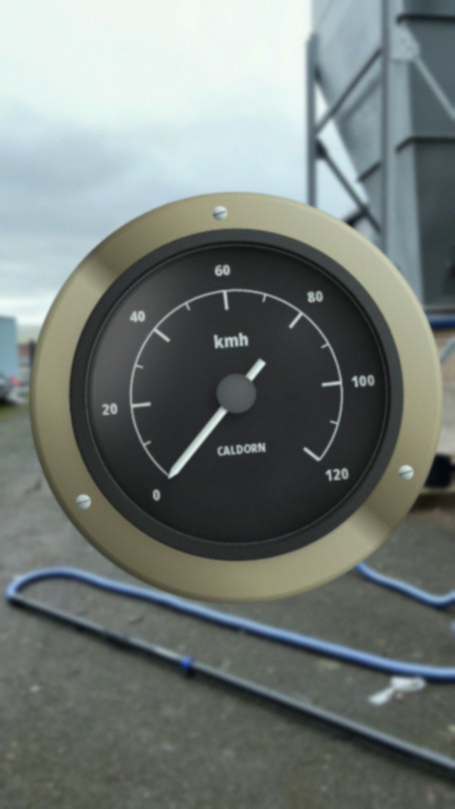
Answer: 0 km/h
